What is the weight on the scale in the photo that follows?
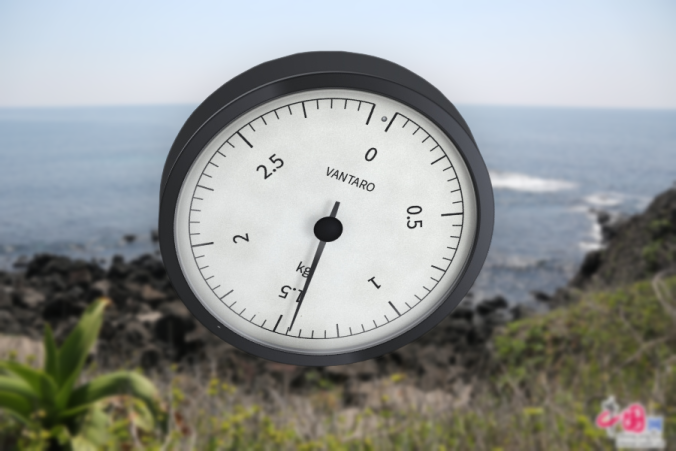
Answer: 1.45 kg
